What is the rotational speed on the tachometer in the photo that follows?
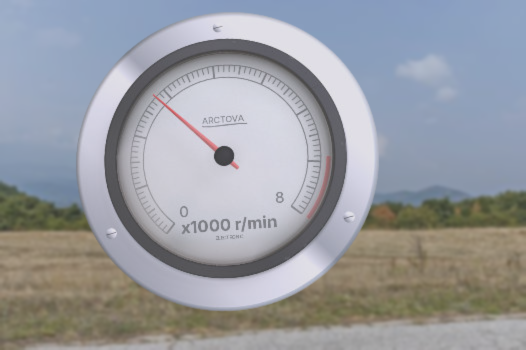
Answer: 2800 rpm
